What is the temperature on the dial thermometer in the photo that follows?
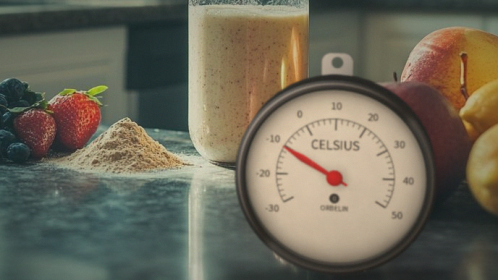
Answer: -10 °C
